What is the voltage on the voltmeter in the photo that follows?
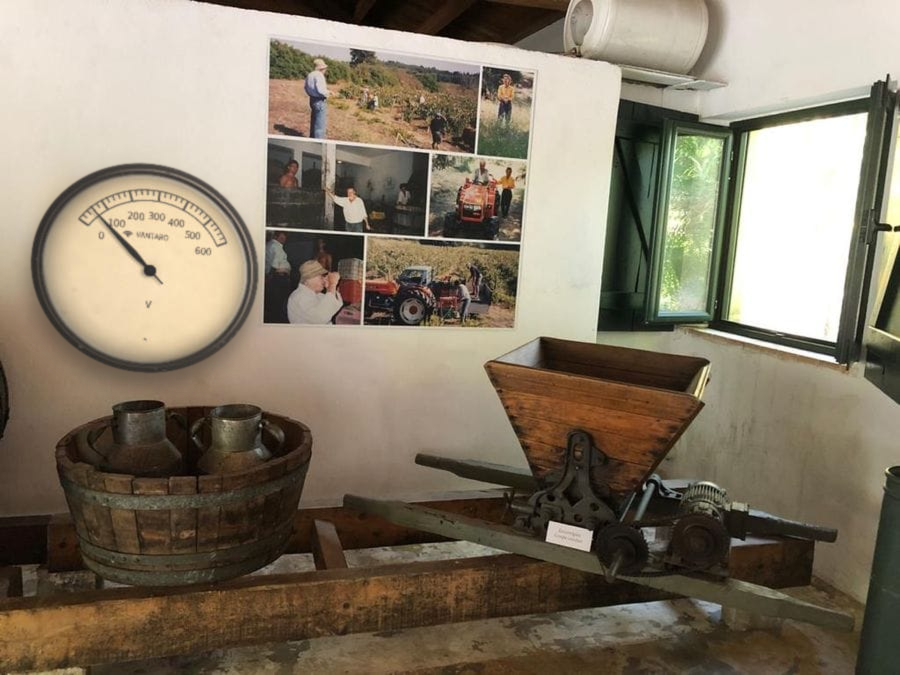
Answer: 60 V
